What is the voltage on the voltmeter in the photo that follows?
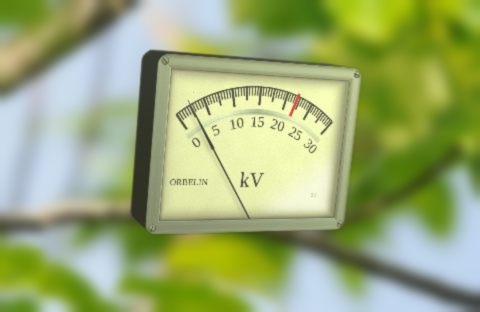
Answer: 2.5 kV
